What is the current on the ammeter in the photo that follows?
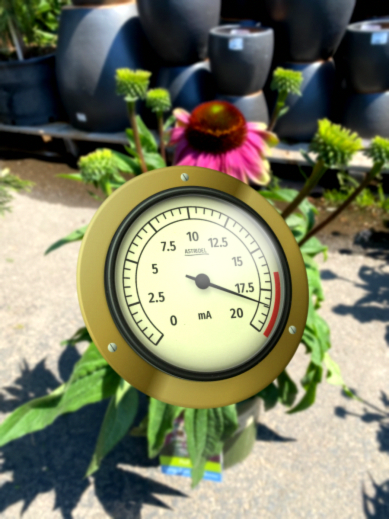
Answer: 18.5 mA
